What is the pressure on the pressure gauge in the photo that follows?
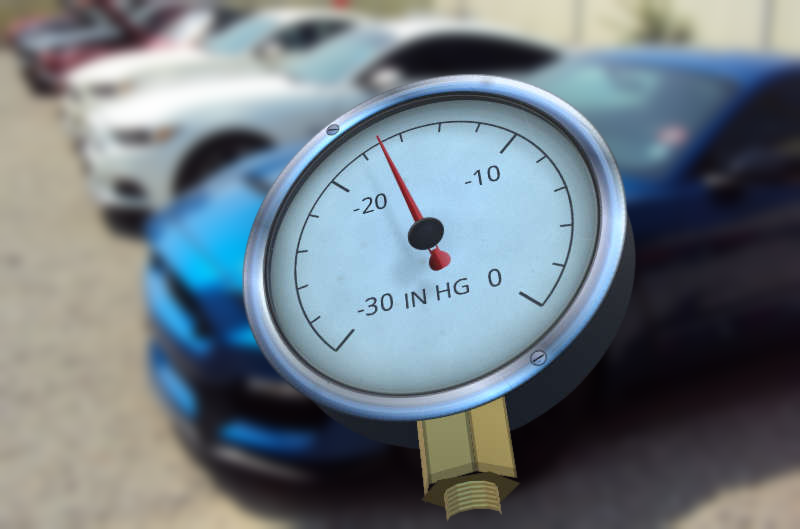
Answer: -17 inHg
